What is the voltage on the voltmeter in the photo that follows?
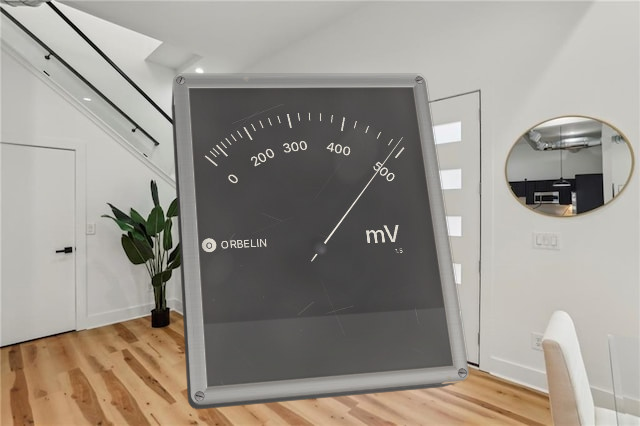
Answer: 490 mV
